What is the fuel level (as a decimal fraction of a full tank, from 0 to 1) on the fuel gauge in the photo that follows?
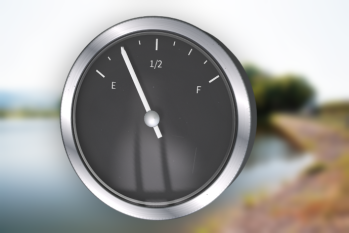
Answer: 0.25
